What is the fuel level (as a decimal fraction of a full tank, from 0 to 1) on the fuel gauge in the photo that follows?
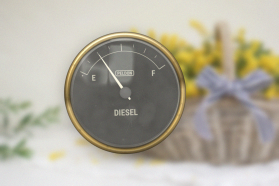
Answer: 0.25
